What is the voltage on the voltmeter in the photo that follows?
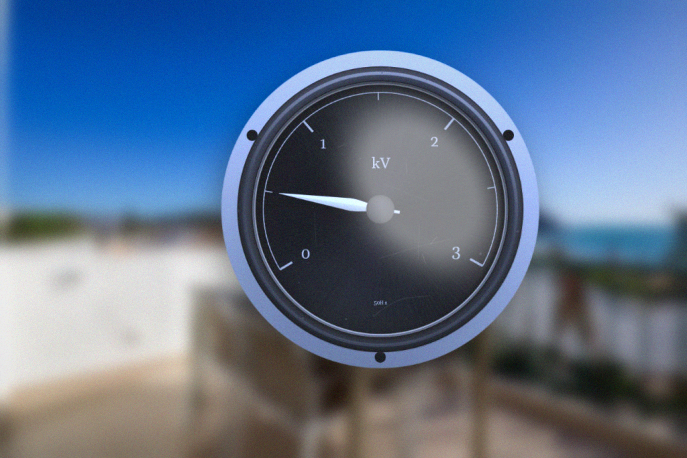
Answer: 0.5 kV
